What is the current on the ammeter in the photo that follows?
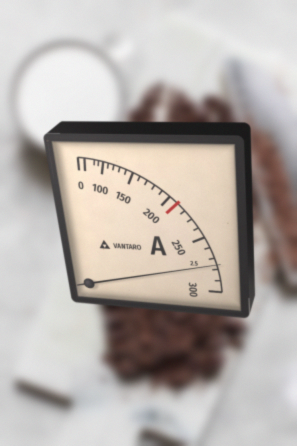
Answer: 275 A
